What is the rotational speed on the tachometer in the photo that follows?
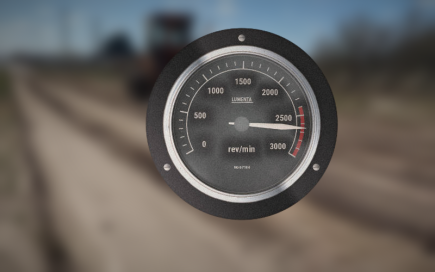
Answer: 2650 rpm
